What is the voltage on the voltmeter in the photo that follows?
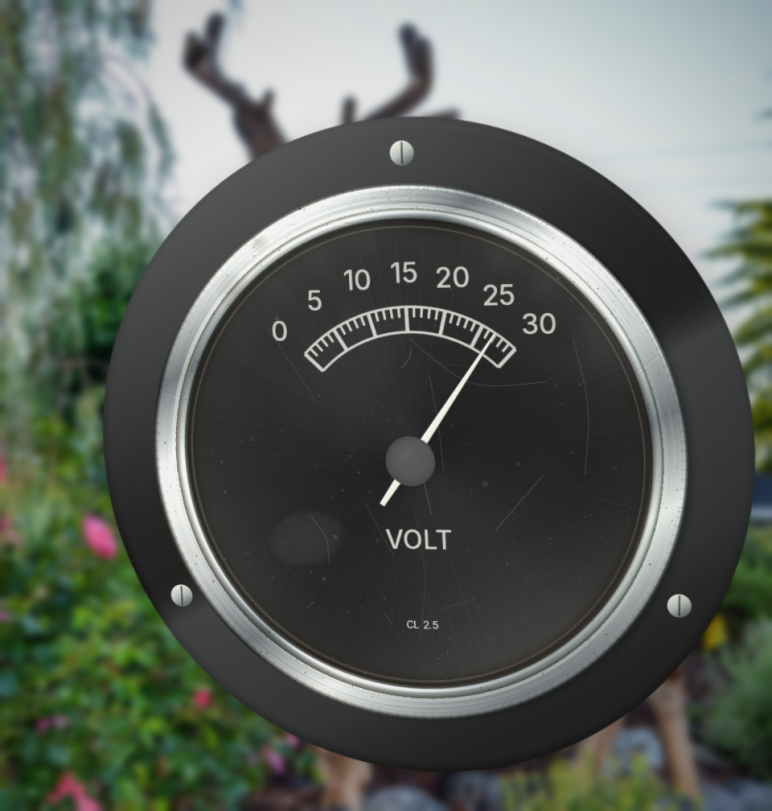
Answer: 27 V
